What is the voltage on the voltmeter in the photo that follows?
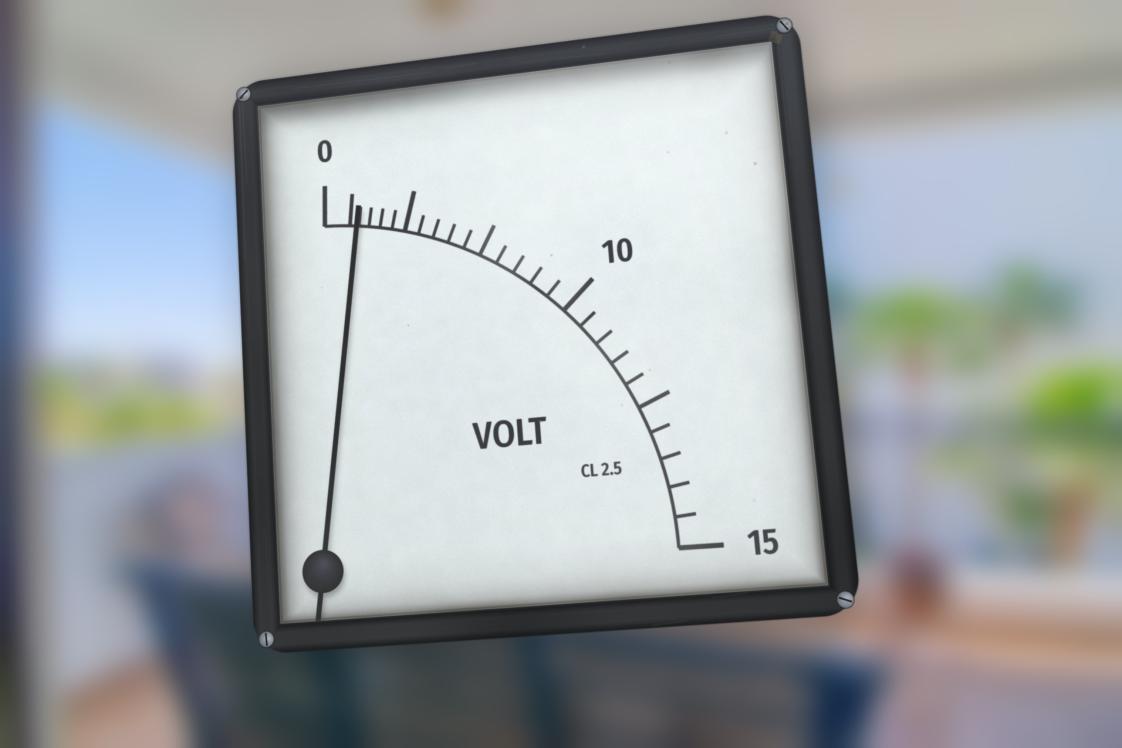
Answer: 3 V
